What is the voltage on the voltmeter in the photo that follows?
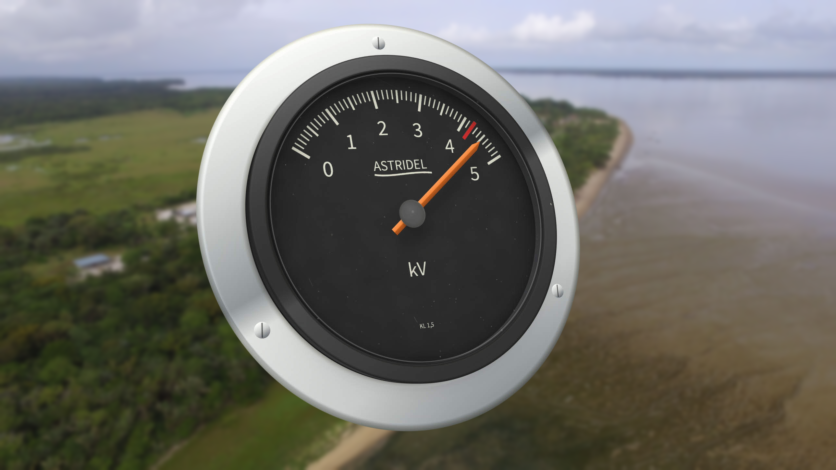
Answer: 4.5 kV
